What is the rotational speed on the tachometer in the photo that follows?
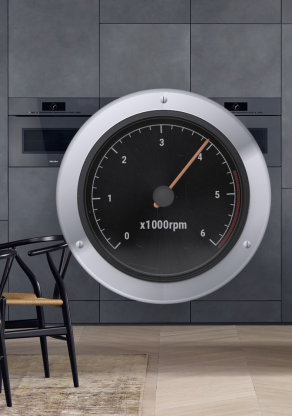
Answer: 3900 rpm
